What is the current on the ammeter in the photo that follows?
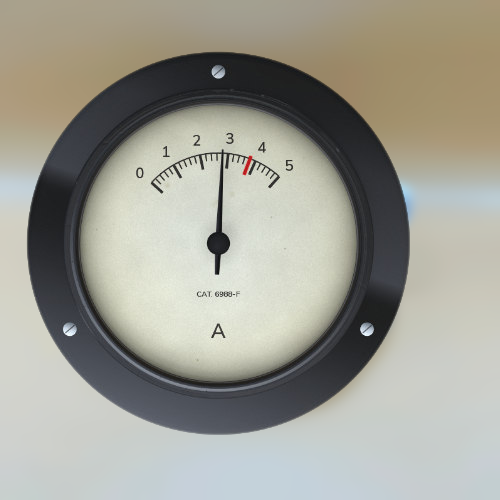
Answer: 2.8 A
